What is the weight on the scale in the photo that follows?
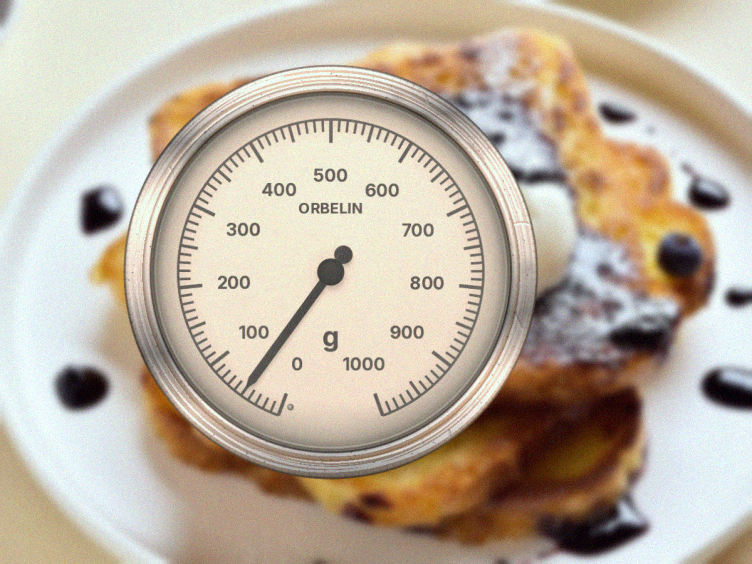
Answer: 50 g
